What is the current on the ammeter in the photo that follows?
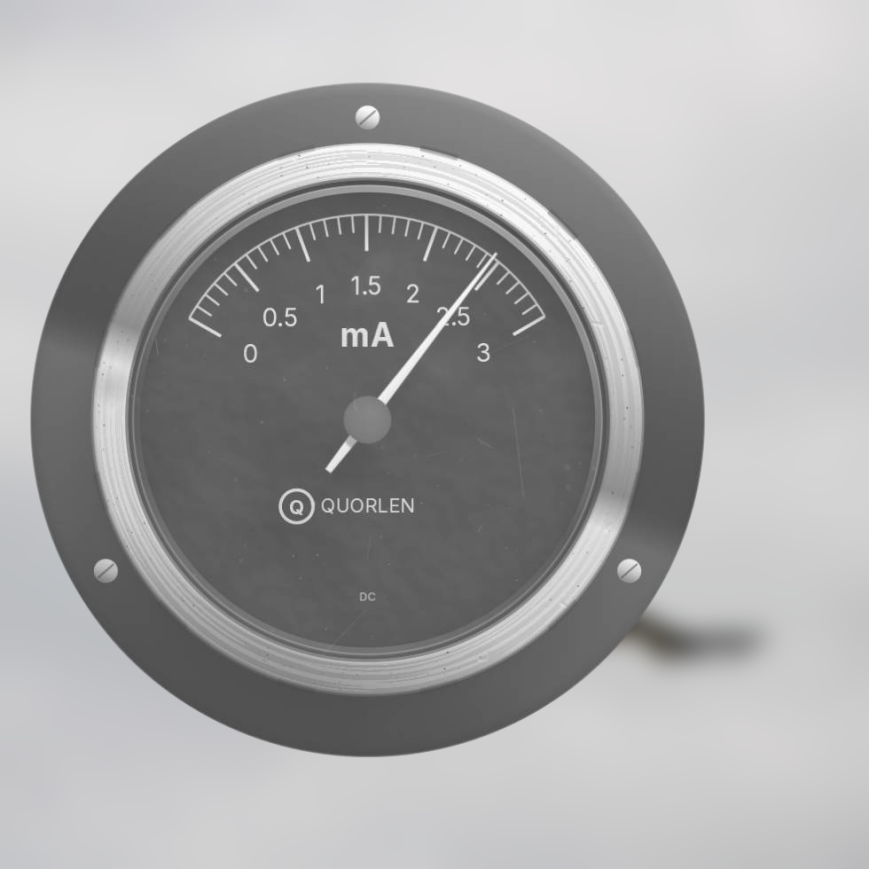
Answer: 2.45 mA
